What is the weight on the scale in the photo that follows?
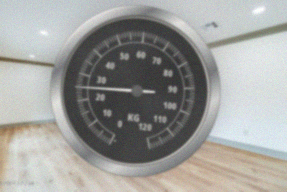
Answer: 25 kg
